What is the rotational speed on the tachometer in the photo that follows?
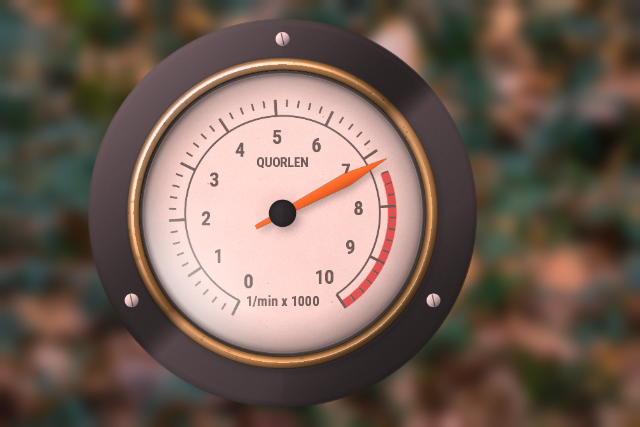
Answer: 7200 rpm
